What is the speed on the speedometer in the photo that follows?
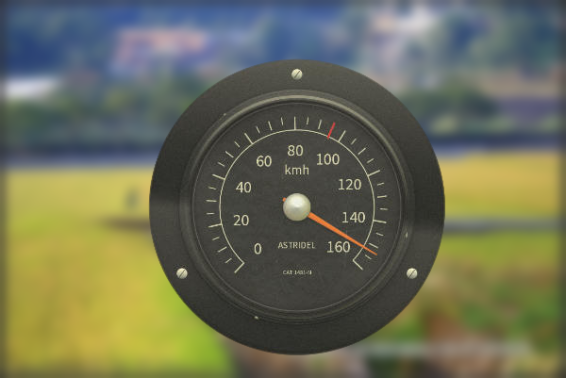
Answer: 152.5 km/h
